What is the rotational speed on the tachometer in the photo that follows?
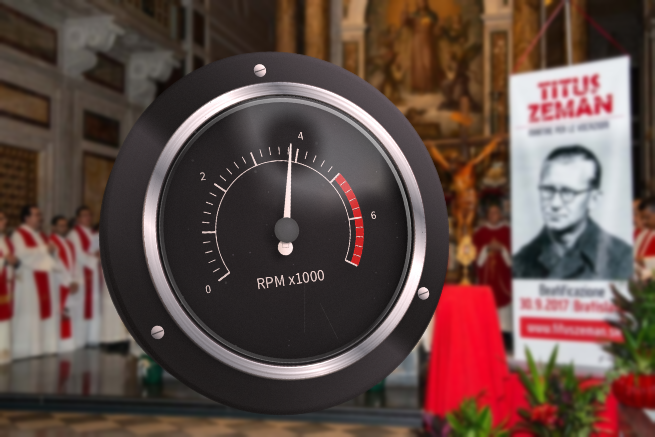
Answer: 3800 rpm
